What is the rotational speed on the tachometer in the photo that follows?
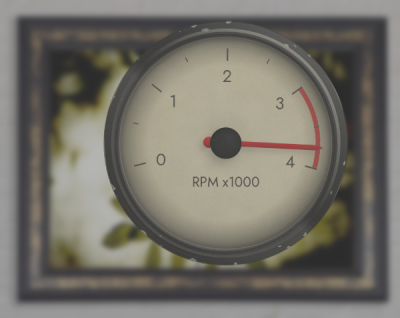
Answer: 3750 rpm
